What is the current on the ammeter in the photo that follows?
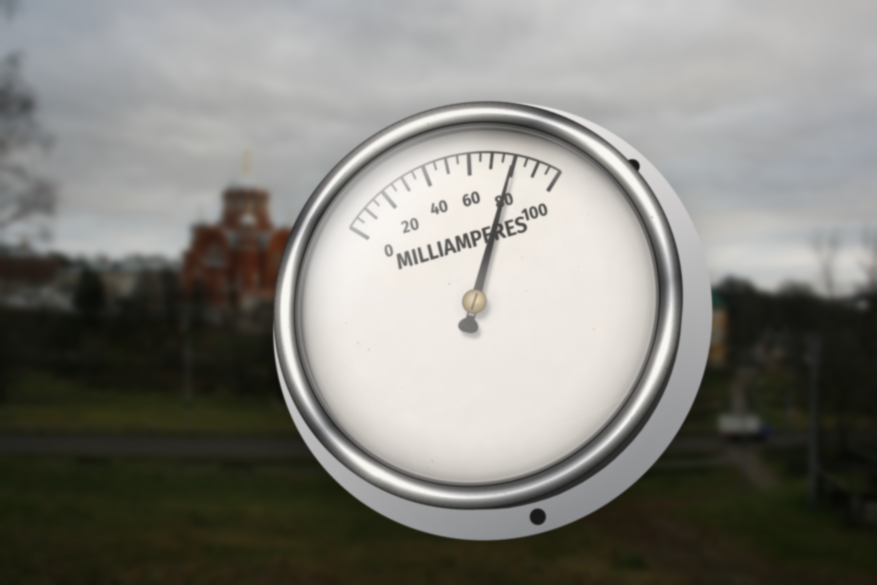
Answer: 80 mA
